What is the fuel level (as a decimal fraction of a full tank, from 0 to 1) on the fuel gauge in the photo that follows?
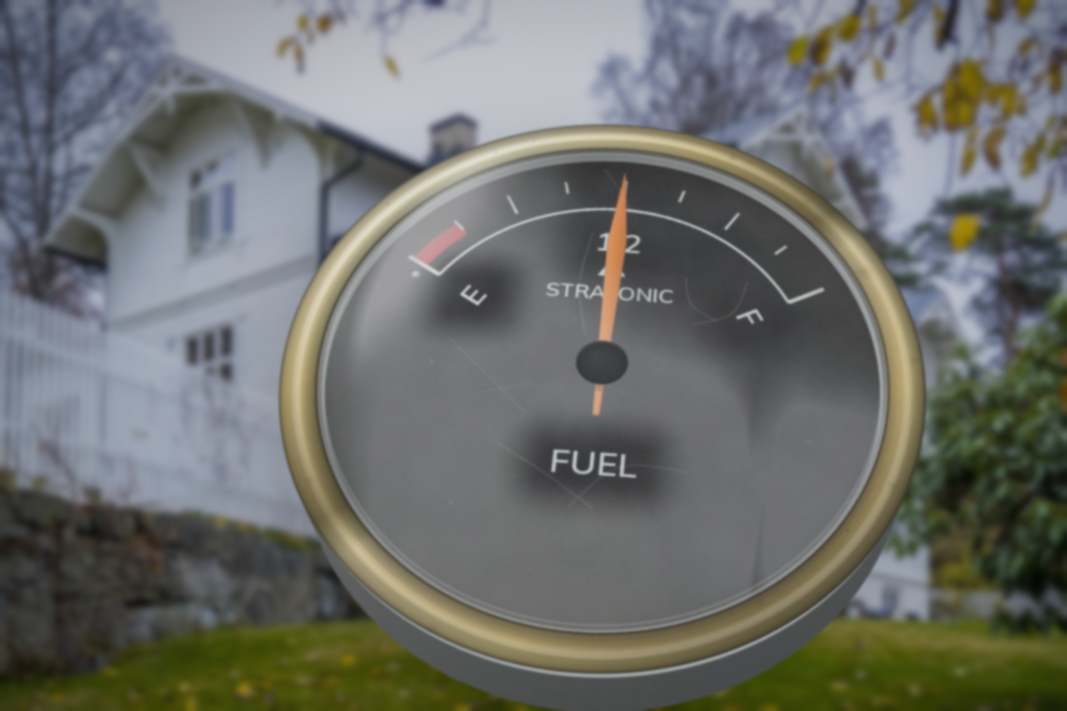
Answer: 0.5
